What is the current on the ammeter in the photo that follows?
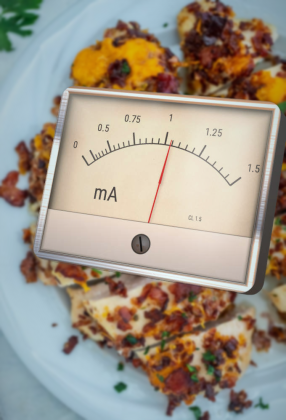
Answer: 1.05 mA
